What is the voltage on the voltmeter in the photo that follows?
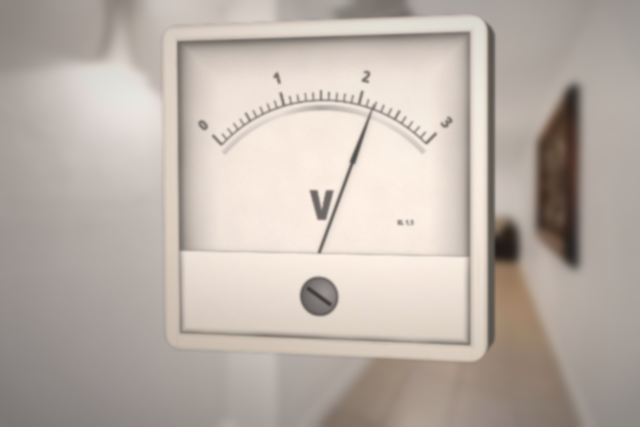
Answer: 2.2 V
